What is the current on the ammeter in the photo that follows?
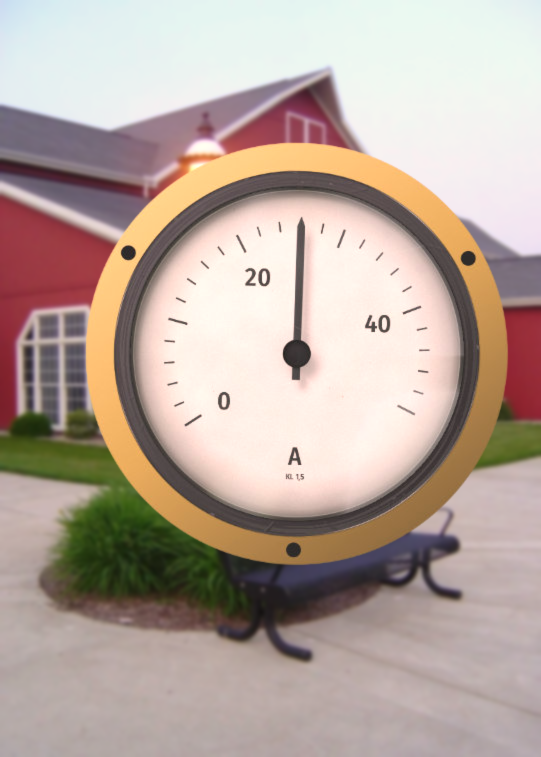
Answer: 26 A
